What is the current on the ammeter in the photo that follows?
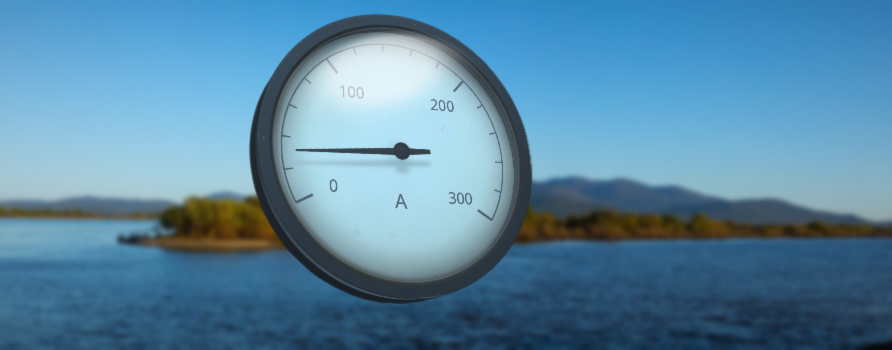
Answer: 30 A
